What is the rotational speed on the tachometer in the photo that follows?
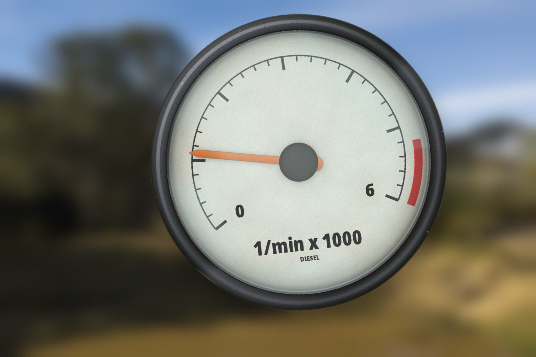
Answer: 1100 rpm
